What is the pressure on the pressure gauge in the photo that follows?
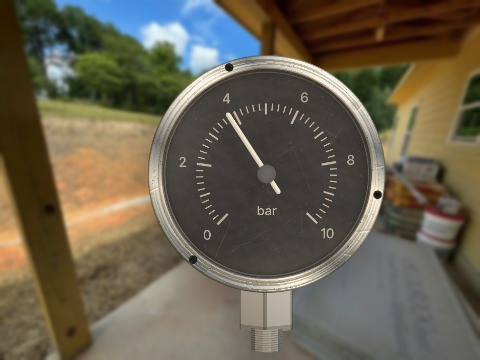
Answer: 3.8 bar
